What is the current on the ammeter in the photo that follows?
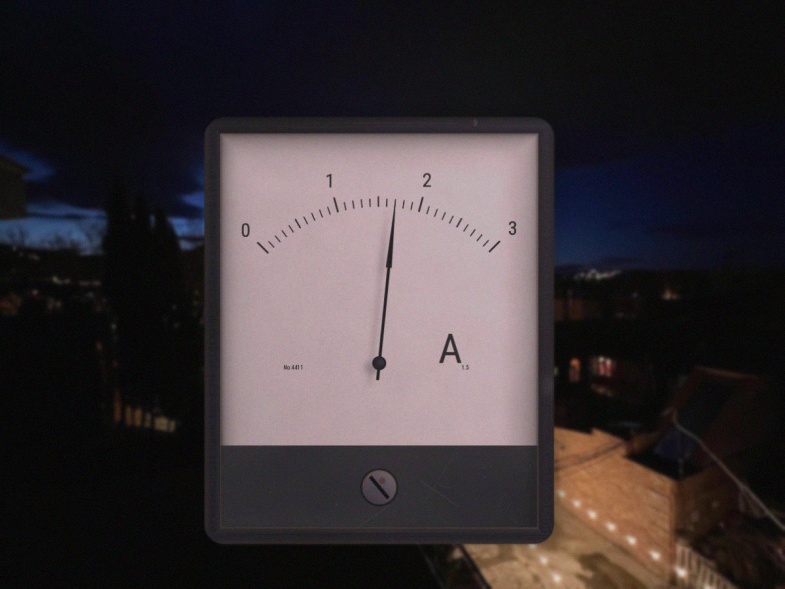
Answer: 1.7 A
